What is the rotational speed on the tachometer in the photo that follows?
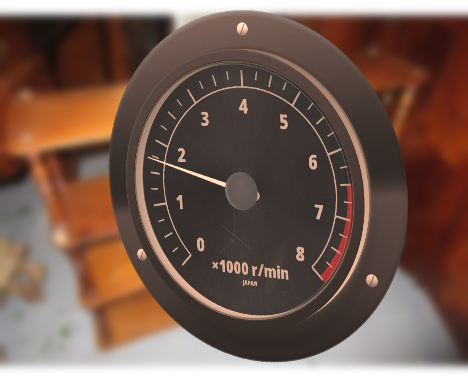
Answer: 1750 rpm
